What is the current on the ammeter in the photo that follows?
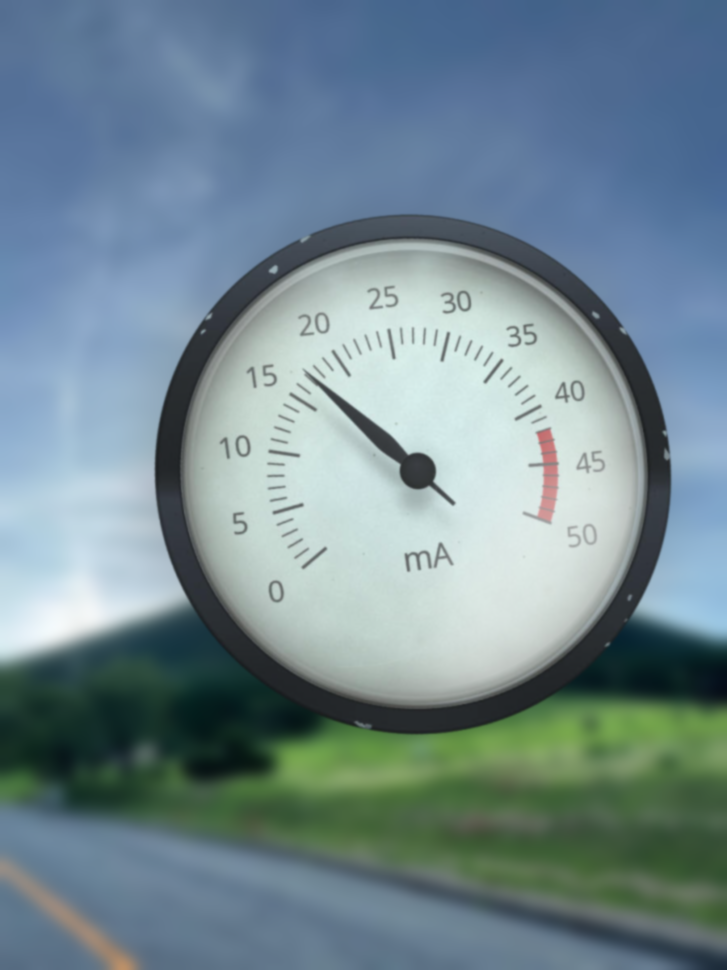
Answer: 17 mA
